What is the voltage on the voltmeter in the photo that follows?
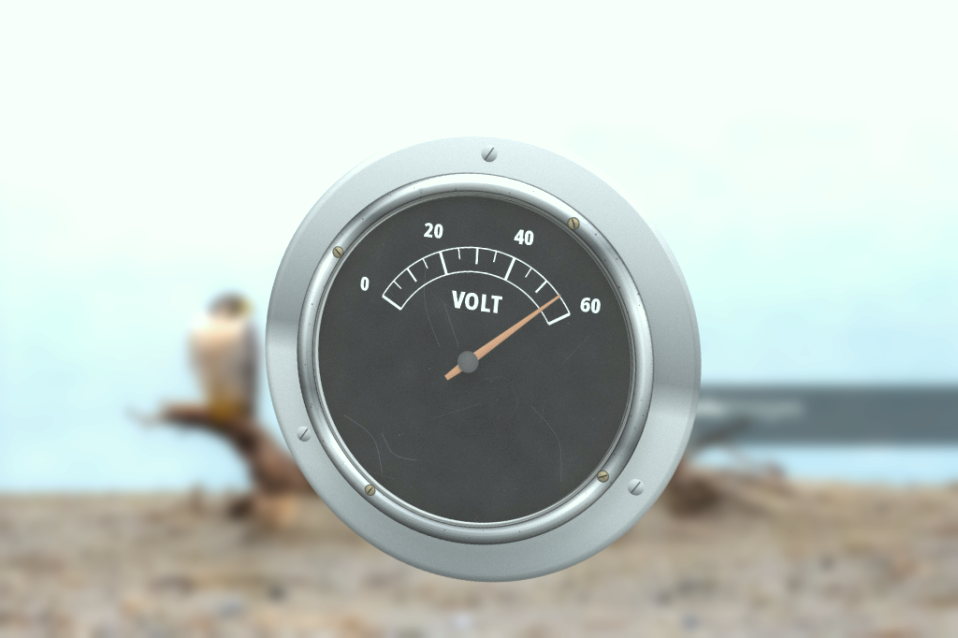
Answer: 55 V
